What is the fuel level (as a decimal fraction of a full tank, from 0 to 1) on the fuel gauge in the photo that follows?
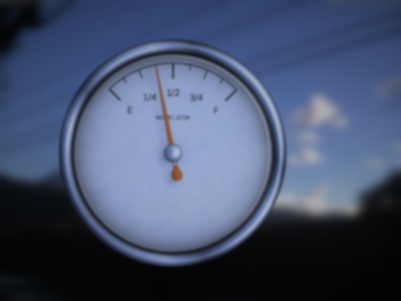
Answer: 0.375
